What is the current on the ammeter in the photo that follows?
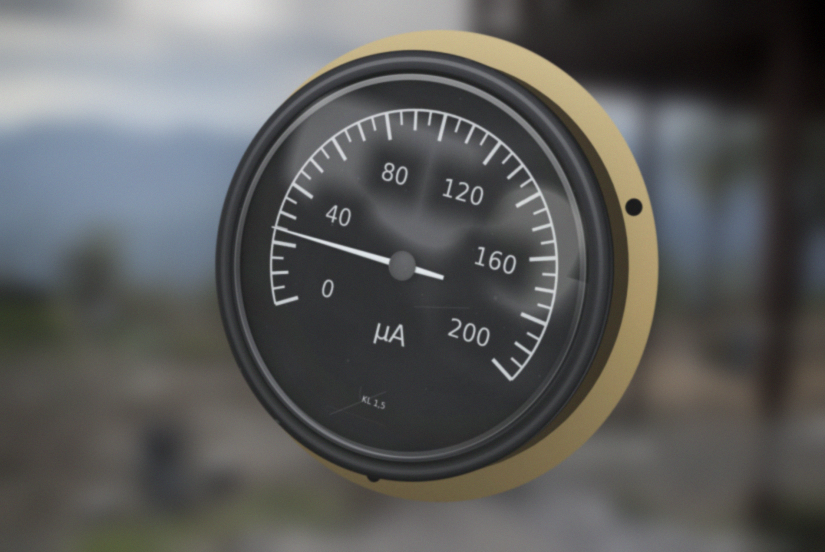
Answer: 25 µA
